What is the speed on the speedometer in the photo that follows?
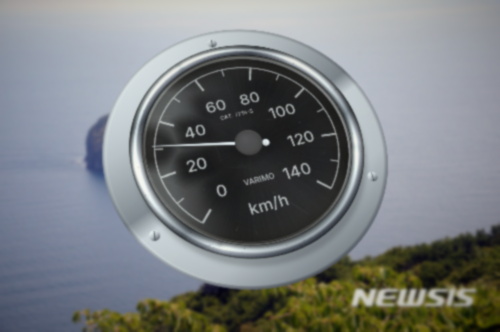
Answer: 30 km/h
